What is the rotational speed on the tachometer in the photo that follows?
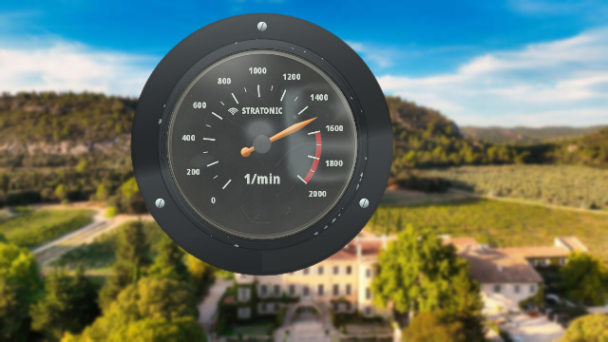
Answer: 1500 rpm
